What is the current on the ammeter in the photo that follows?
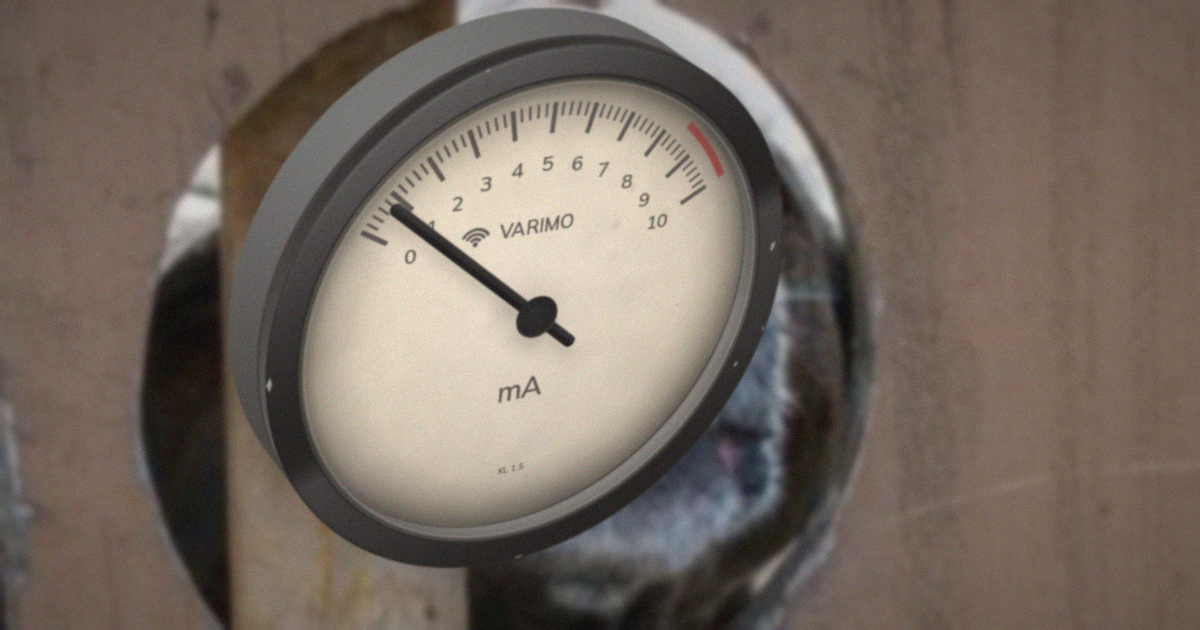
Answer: 0.8 mA
